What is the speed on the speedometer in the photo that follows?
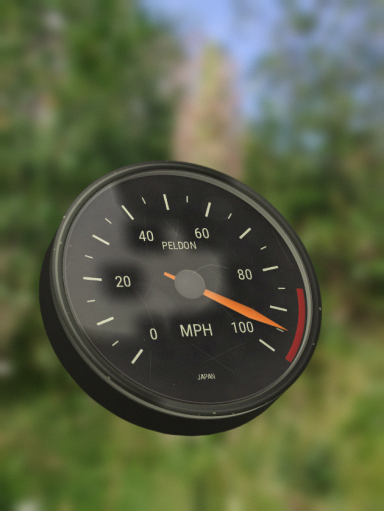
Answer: 95 mph
